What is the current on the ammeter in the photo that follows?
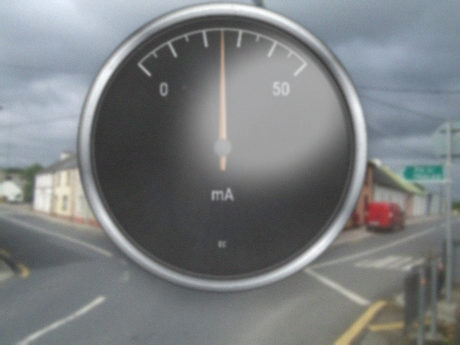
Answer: 25 mA
